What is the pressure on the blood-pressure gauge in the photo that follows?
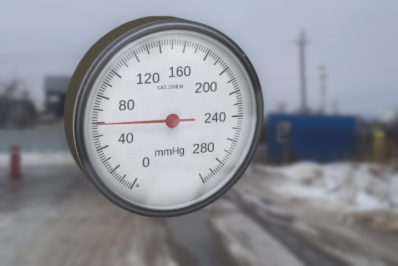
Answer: 60 mmHg
